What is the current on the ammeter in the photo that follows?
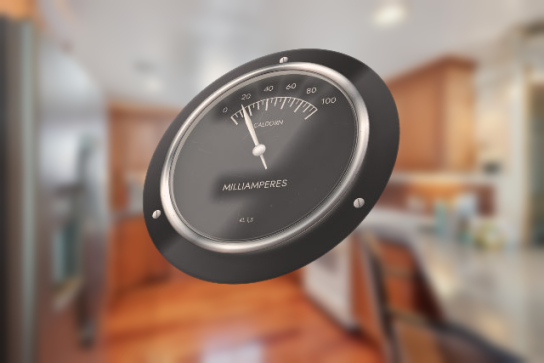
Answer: 15 mA
